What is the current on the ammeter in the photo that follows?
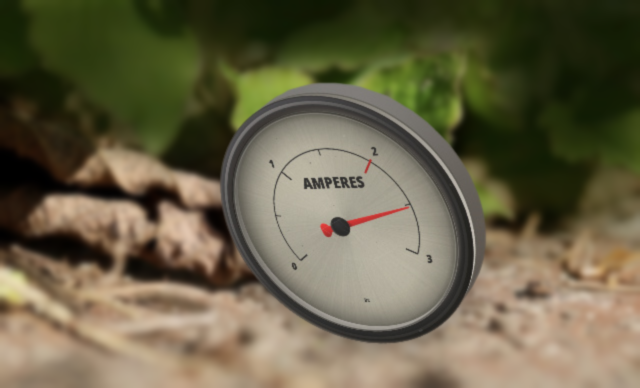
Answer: 2.5 A
